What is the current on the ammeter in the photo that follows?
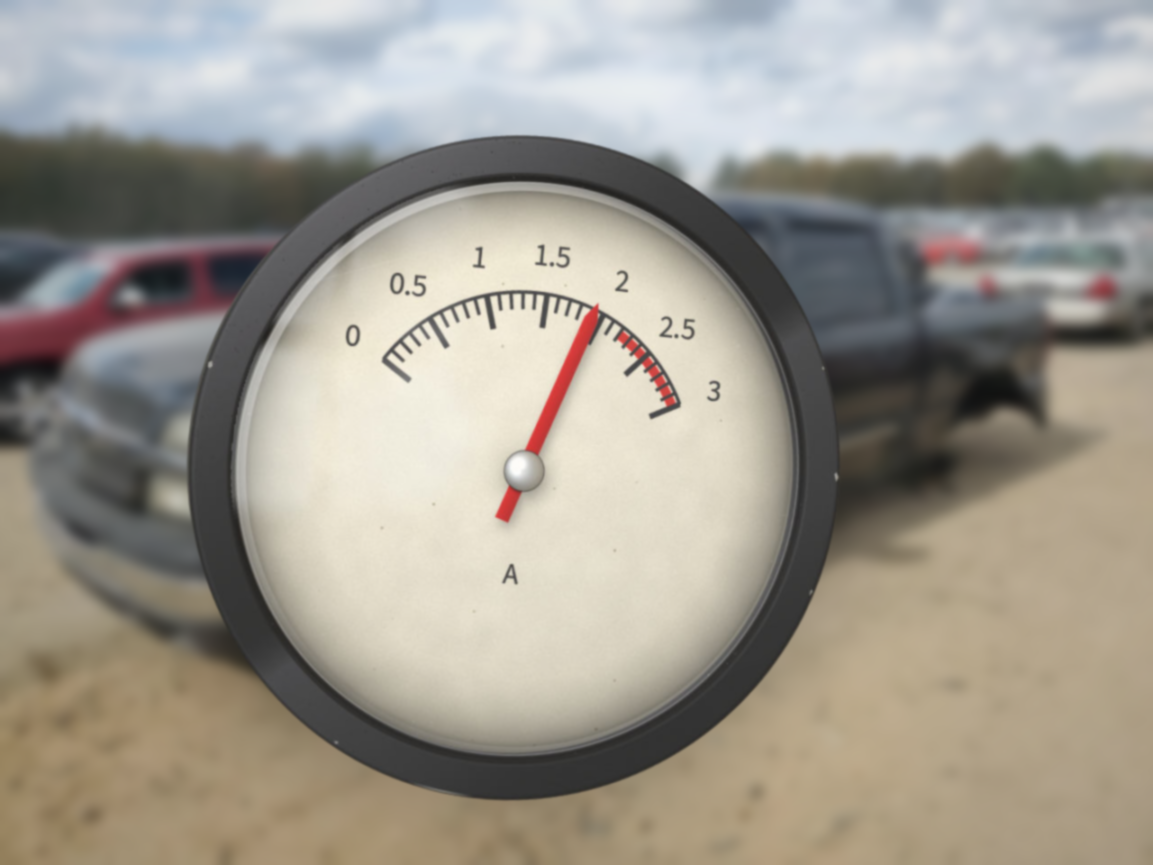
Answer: 1.9 A
